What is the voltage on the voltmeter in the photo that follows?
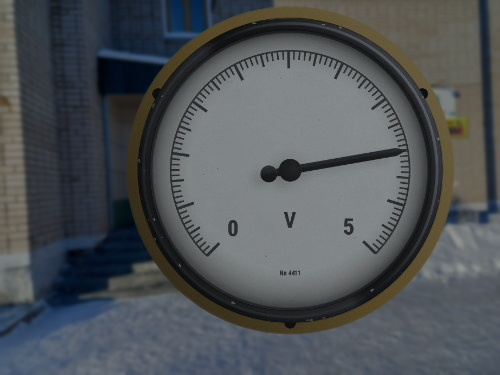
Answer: 4 V
